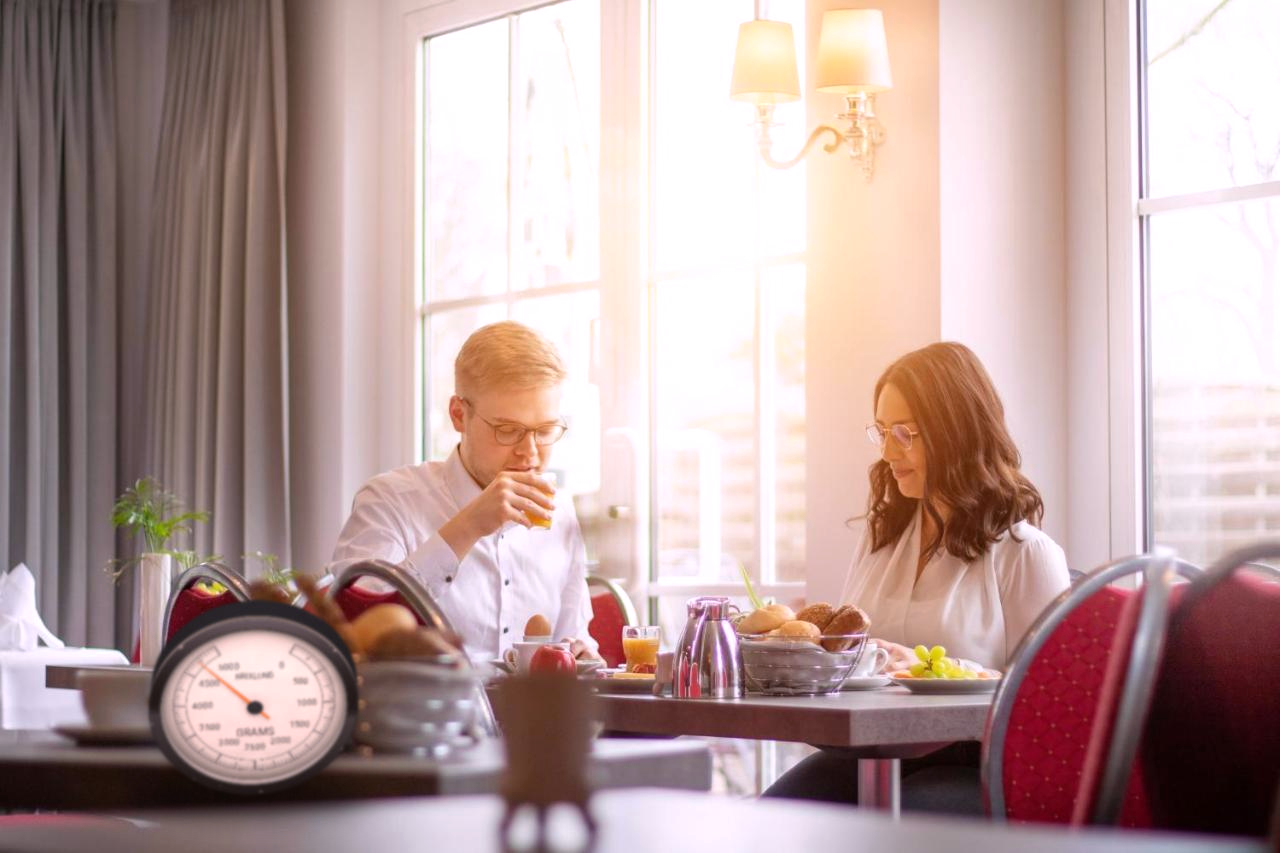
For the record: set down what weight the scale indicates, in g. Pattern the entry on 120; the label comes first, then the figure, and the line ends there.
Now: 4750
